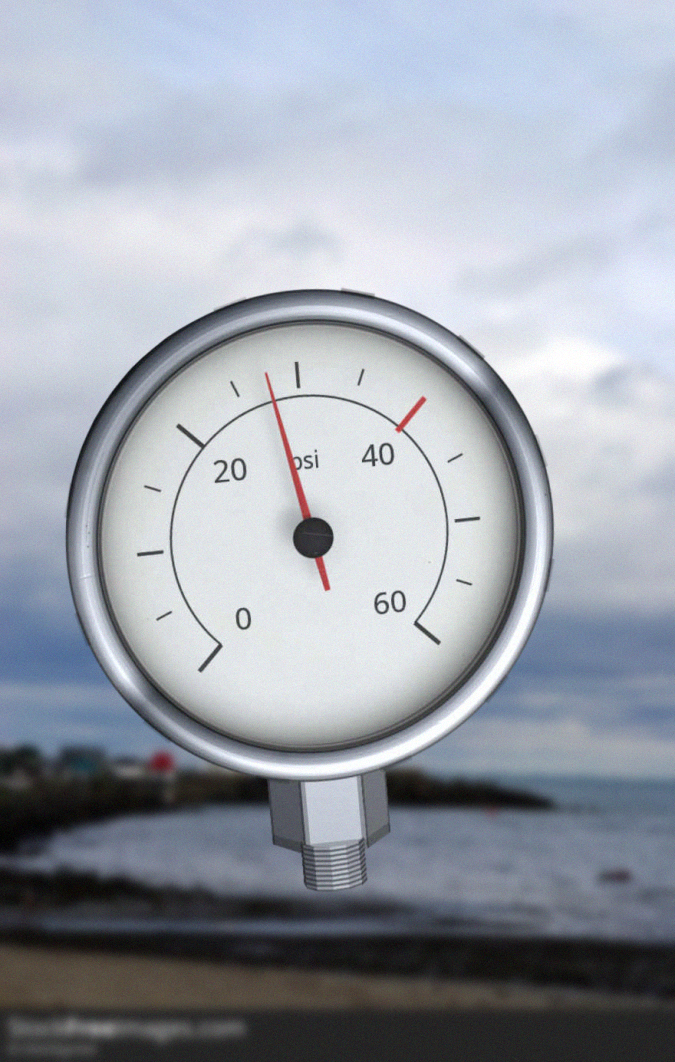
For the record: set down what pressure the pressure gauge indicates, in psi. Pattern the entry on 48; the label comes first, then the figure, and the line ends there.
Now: 27.5
